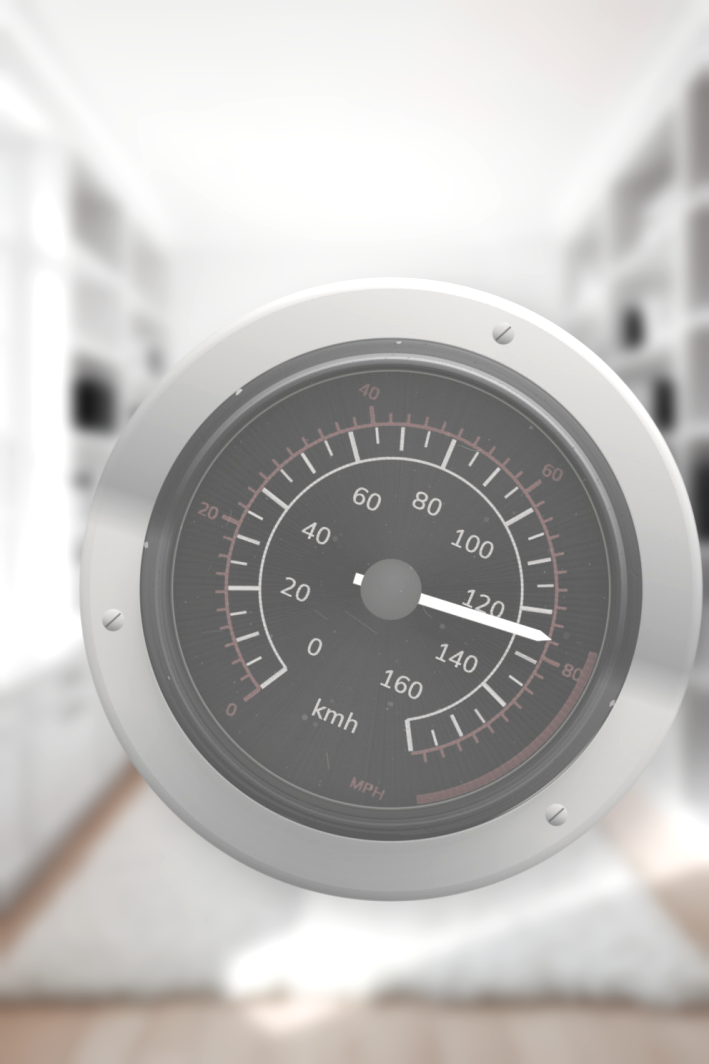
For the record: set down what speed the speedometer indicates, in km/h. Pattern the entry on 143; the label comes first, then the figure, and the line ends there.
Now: 125
